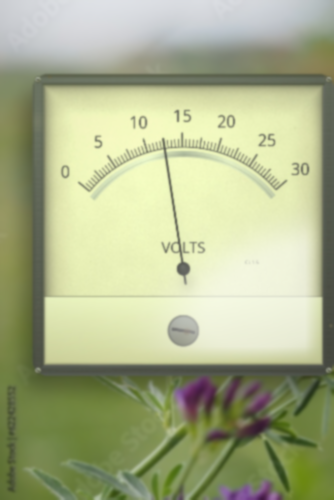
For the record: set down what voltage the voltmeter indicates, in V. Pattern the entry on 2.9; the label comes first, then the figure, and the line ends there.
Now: 12.5
